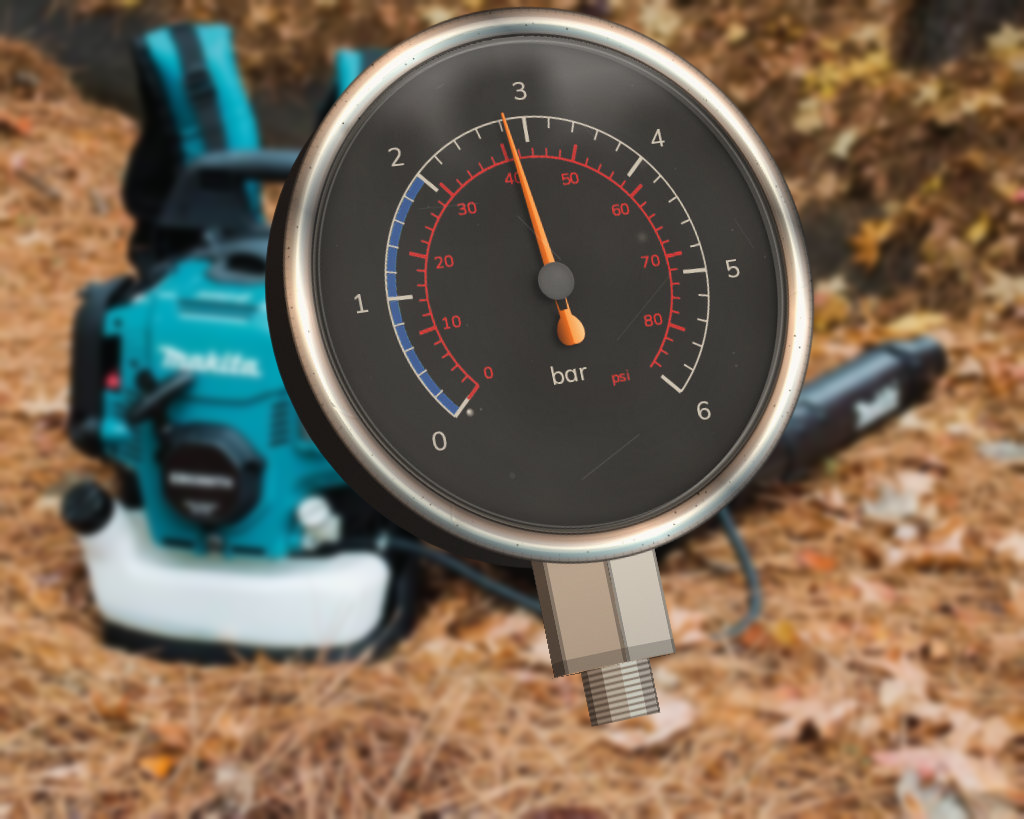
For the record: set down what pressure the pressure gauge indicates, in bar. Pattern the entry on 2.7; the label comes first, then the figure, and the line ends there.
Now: 2.8
